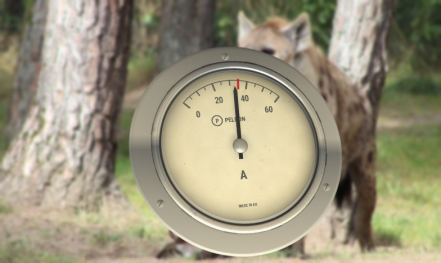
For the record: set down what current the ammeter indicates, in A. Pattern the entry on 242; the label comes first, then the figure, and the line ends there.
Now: 32.5
